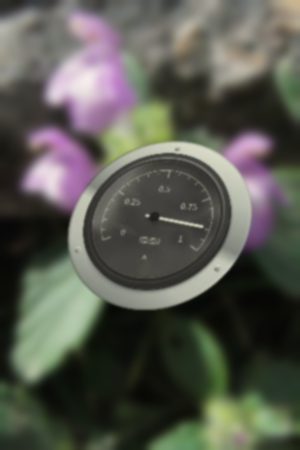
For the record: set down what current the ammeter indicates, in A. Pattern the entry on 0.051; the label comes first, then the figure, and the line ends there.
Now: 0.9
